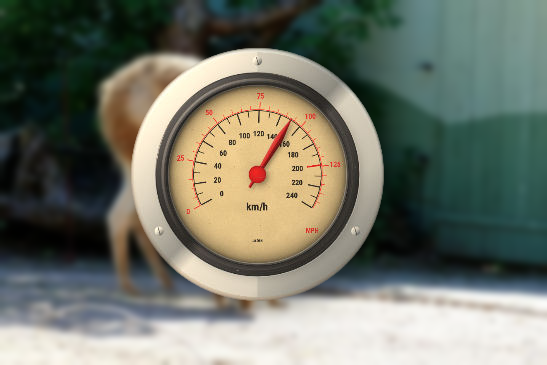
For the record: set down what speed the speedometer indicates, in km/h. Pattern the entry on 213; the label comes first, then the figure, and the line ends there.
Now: 150
